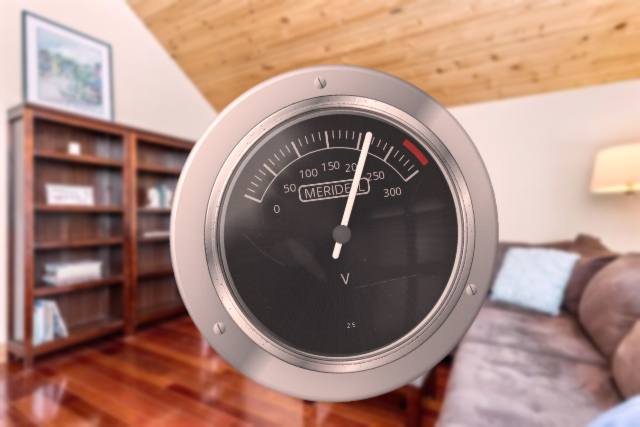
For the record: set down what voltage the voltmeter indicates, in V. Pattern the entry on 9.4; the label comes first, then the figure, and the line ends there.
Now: 210
